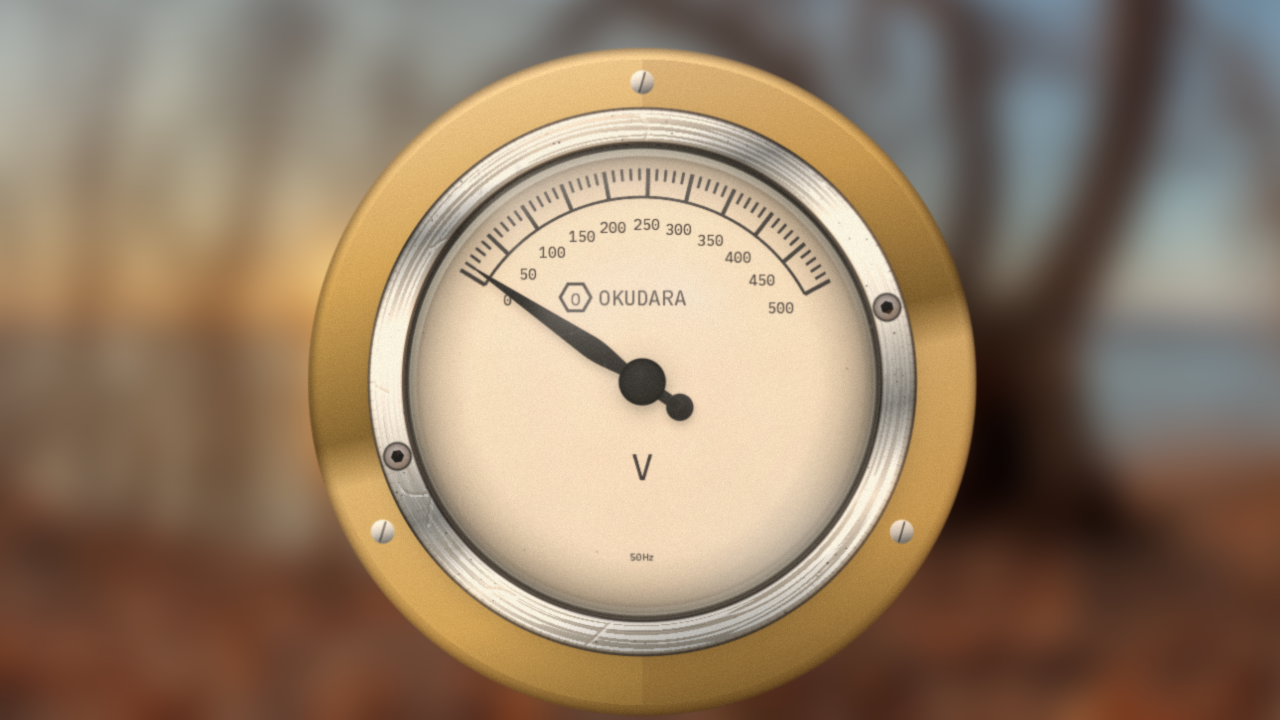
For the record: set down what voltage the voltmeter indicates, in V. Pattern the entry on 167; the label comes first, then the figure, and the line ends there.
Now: 10
